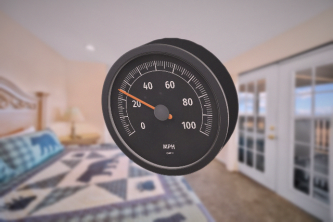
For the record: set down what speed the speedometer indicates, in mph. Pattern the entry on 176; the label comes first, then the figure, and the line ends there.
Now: 25
